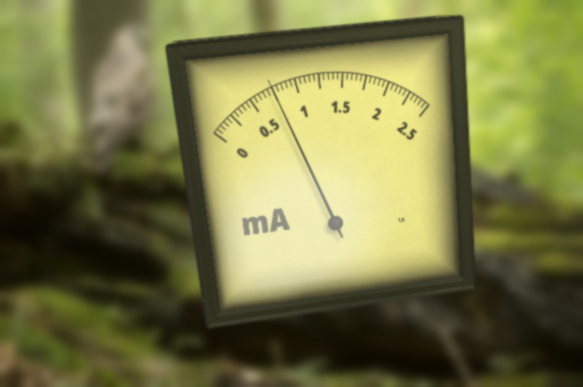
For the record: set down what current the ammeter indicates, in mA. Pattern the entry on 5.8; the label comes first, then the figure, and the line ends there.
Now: 0.75
